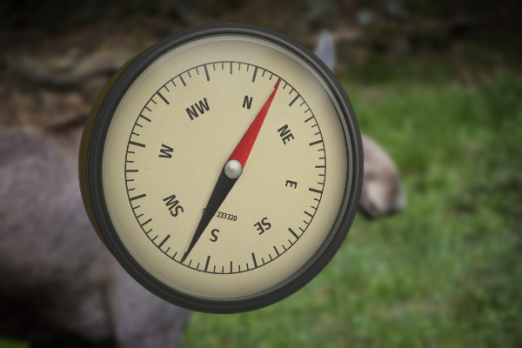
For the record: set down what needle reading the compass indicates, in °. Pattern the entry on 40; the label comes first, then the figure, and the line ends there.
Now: 15
